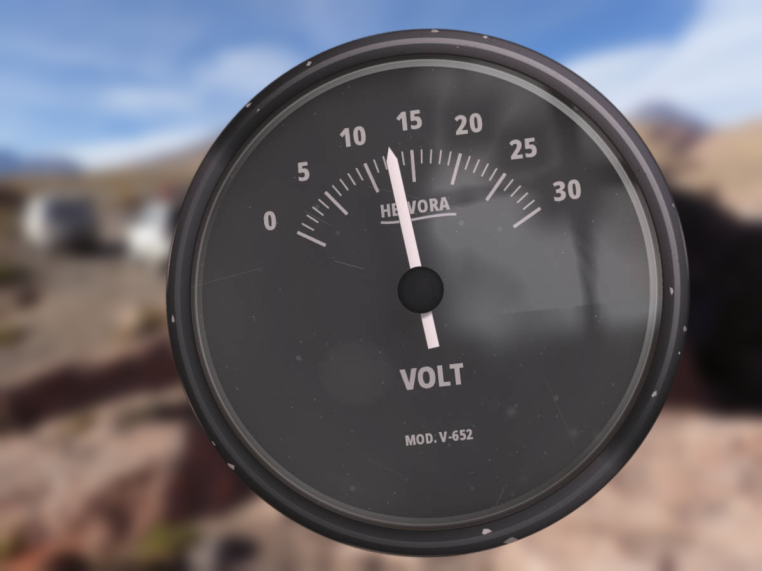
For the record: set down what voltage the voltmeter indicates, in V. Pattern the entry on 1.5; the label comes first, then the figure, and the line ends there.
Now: 13
